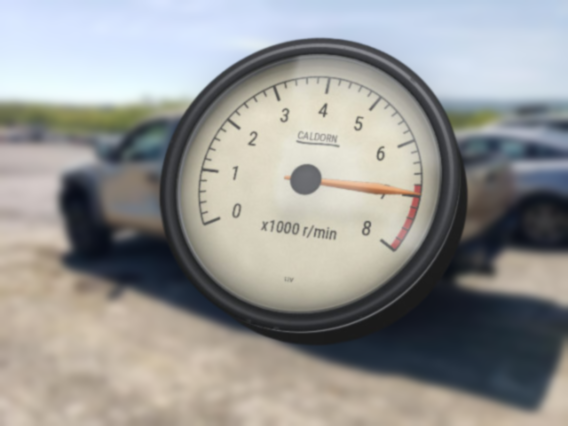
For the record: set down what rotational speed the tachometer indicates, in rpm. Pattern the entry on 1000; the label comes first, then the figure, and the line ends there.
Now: 7000
